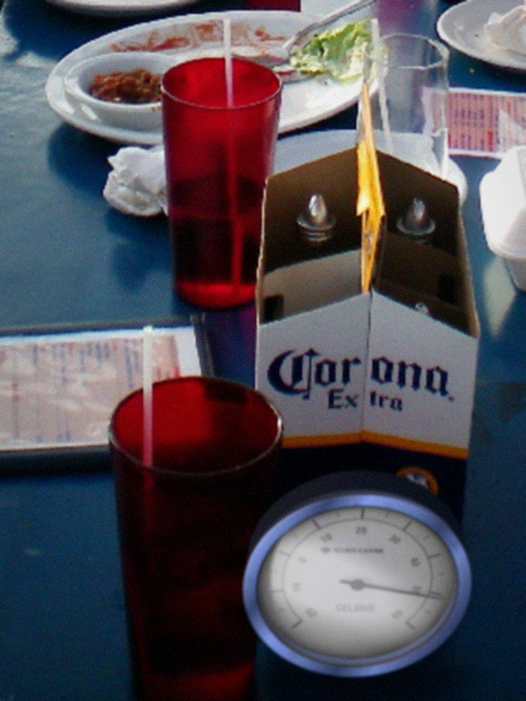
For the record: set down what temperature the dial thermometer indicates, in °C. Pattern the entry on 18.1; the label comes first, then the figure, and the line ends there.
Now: 50
